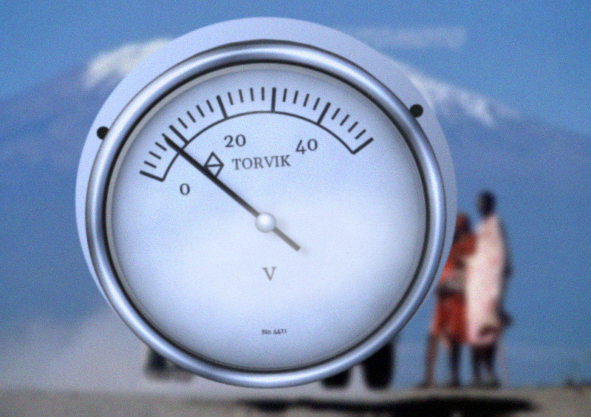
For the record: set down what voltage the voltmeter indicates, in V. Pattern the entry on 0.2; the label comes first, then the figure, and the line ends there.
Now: 8
